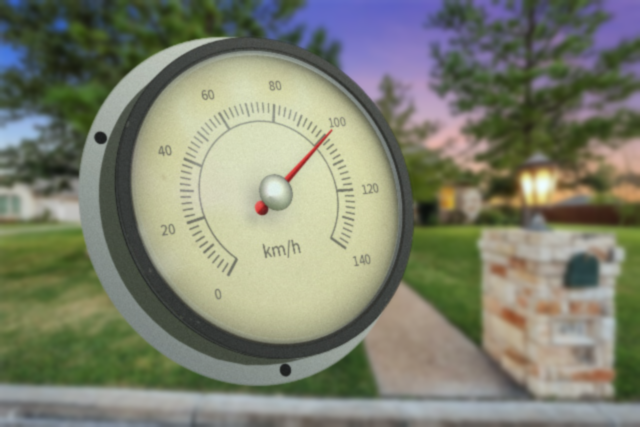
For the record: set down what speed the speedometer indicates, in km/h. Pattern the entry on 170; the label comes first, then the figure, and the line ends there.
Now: 100
